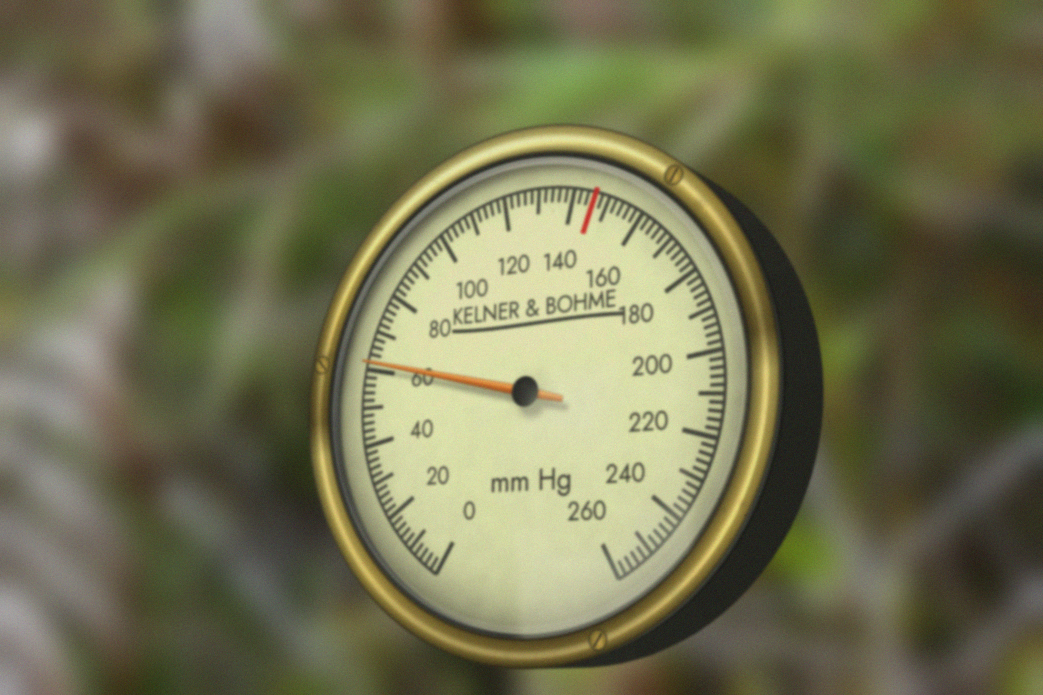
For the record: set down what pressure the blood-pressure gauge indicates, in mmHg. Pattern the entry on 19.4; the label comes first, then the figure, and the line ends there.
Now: 62
